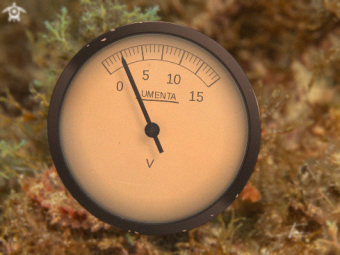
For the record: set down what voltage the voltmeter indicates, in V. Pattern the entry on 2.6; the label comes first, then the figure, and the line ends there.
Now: 2.5
